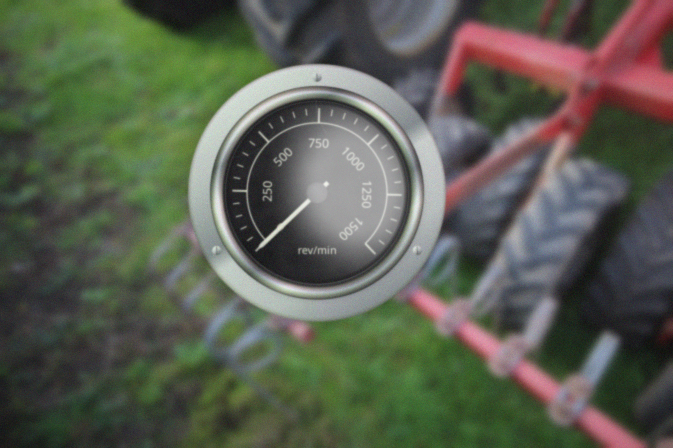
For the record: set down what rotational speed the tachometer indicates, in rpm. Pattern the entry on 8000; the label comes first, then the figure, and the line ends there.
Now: 0
